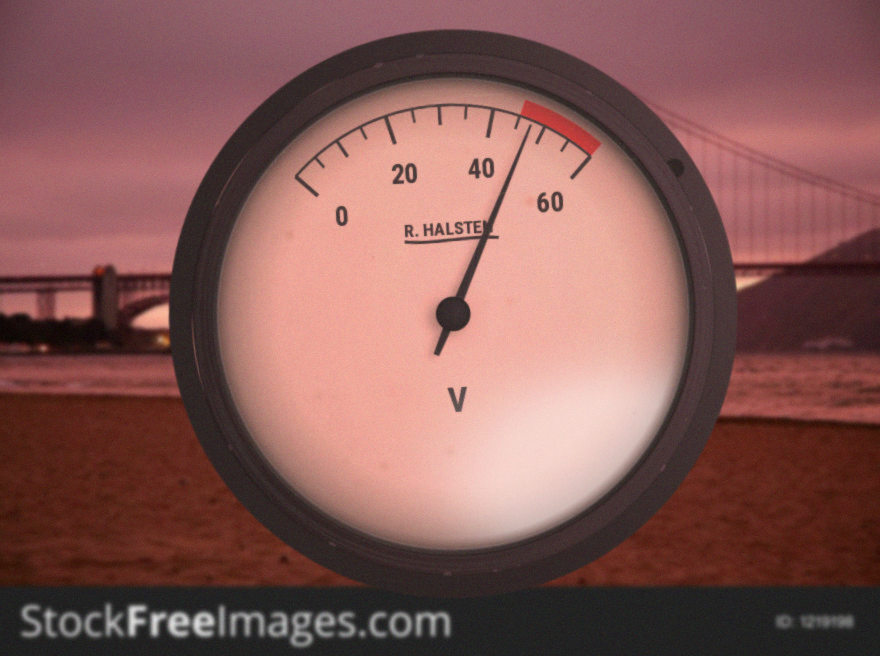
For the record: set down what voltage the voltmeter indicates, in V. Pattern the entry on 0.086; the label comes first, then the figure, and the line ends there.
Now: 47.5
